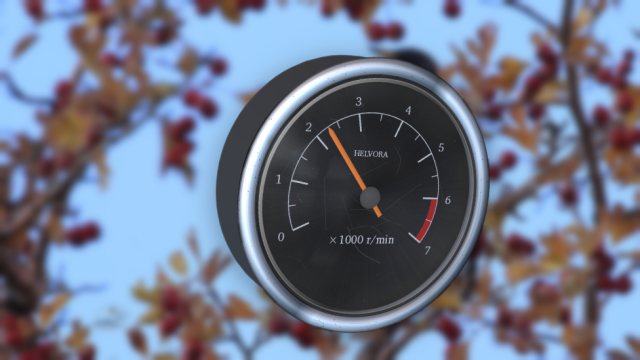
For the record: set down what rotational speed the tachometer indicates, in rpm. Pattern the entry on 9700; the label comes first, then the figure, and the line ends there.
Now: 2250
